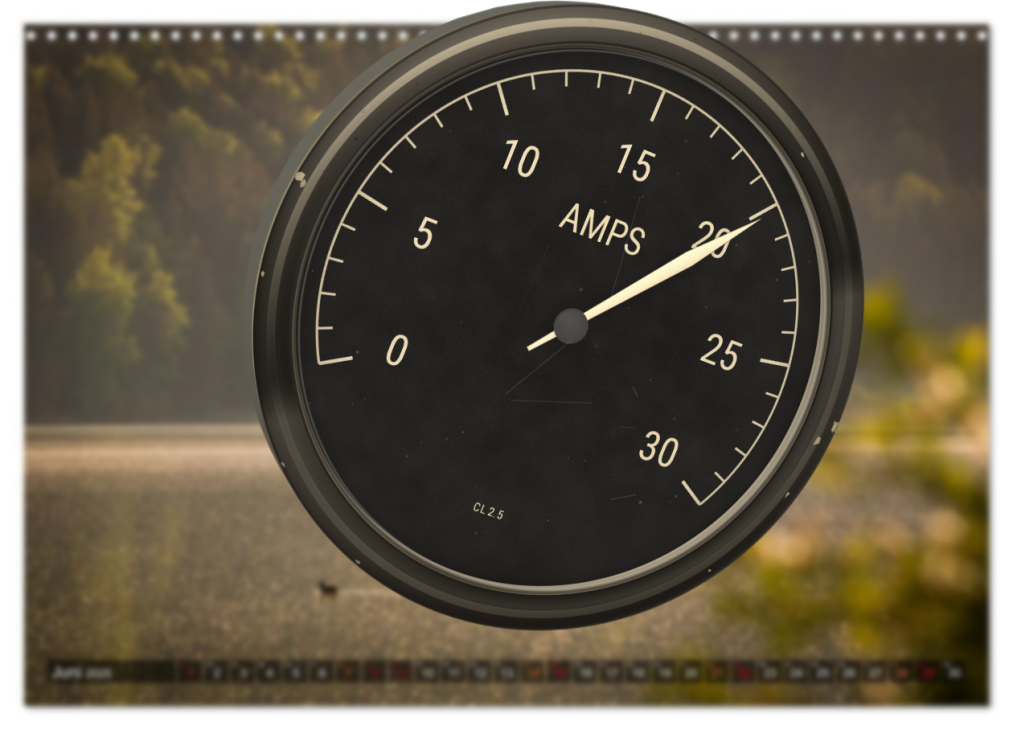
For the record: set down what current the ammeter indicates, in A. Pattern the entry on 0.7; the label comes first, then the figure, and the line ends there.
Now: 20
